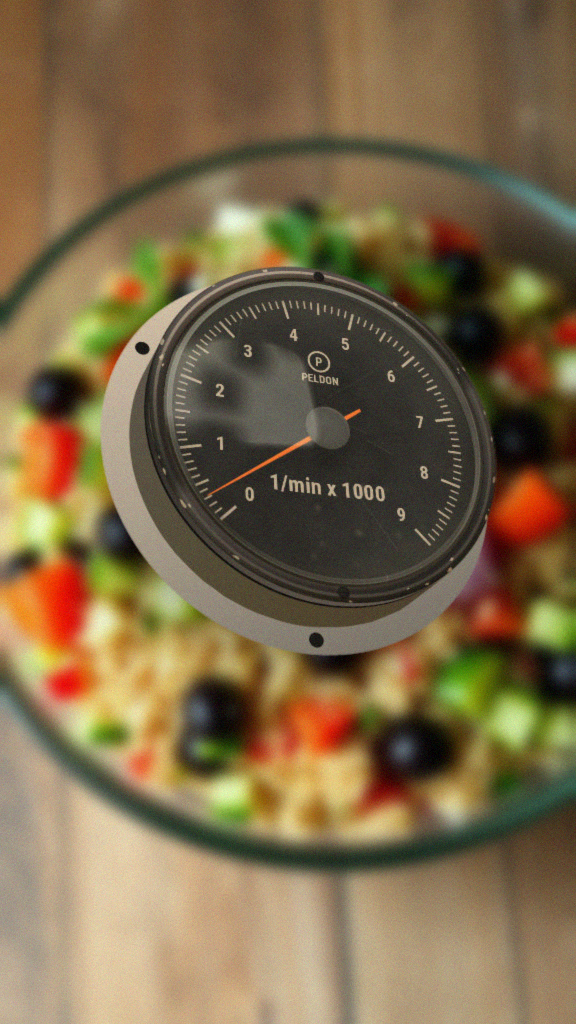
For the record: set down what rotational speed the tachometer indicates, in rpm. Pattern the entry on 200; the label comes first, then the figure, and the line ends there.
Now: 300
